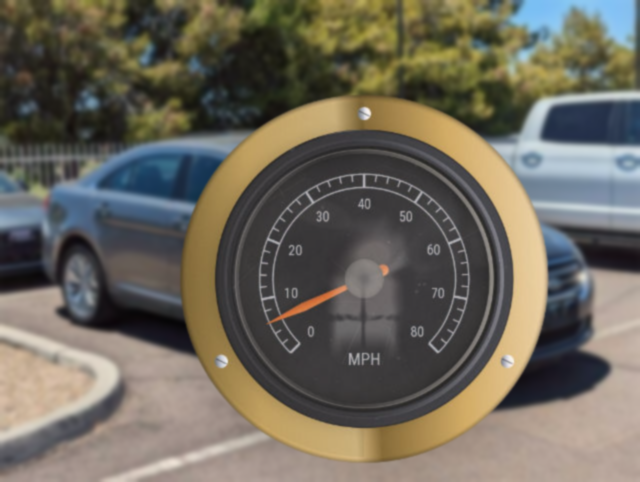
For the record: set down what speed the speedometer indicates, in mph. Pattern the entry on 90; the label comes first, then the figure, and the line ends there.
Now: 6
